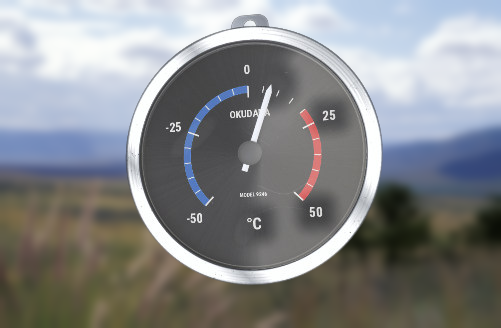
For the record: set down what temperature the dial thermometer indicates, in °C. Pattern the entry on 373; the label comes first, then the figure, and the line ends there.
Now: 7.5
